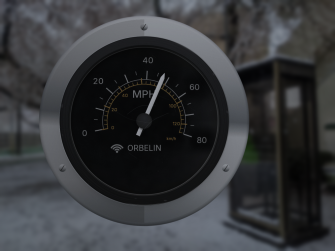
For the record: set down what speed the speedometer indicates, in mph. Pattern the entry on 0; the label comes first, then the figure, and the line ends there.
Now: 47.5
